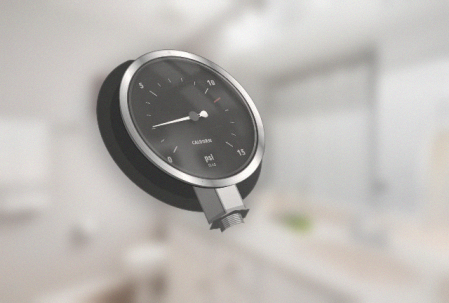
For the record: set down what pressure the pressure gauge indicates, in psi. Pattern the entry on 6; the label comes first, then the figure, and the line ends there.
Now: 2
